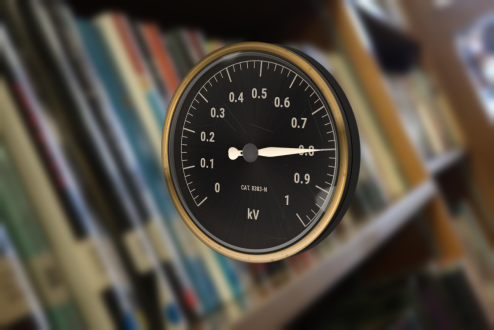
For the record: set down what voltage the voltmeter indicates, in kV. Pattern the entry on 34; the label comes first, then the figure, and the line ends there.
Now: 0.8
